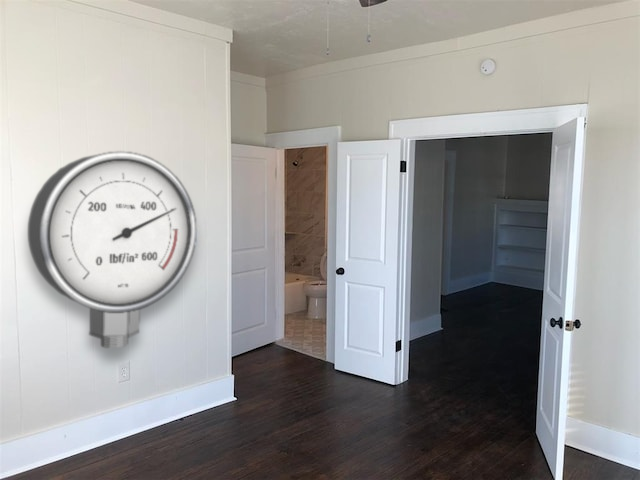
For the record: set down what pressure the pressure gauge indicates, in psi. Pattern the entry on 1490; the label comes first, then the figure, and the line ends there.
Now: 450
